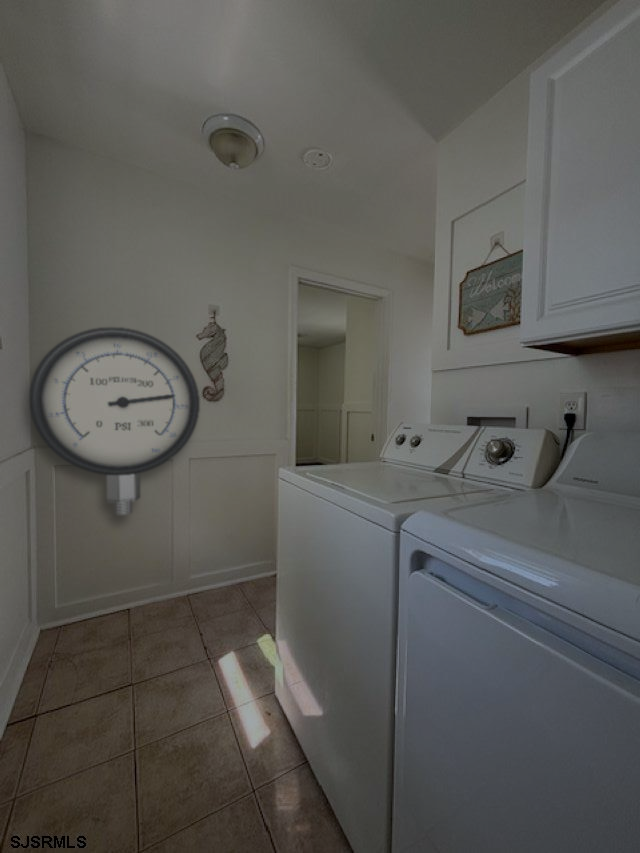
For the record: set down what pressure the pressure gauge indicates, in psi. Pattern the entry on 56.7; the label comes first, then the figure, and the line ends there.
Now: 240
